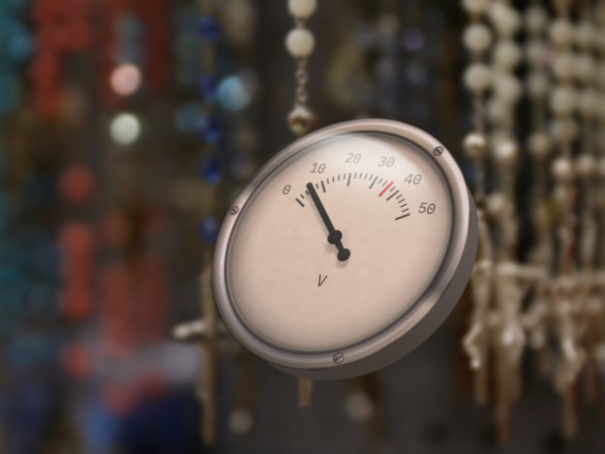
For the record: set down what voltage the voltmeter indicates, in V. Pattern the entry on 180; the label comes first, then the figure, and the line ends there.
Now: 6
